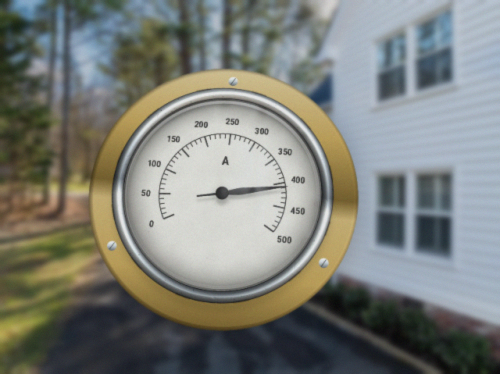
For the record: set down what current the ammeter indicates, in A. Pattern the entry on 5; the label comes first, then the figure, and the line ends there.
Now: 410
